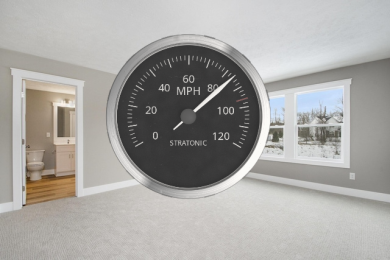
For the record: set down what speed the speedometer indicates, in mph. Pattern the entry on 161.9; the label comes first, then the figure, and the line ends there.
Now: 84
